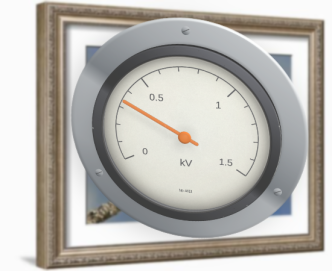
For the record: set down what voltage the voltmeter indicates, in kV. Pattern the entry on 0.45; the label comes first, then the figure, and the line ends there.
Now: 0.35
